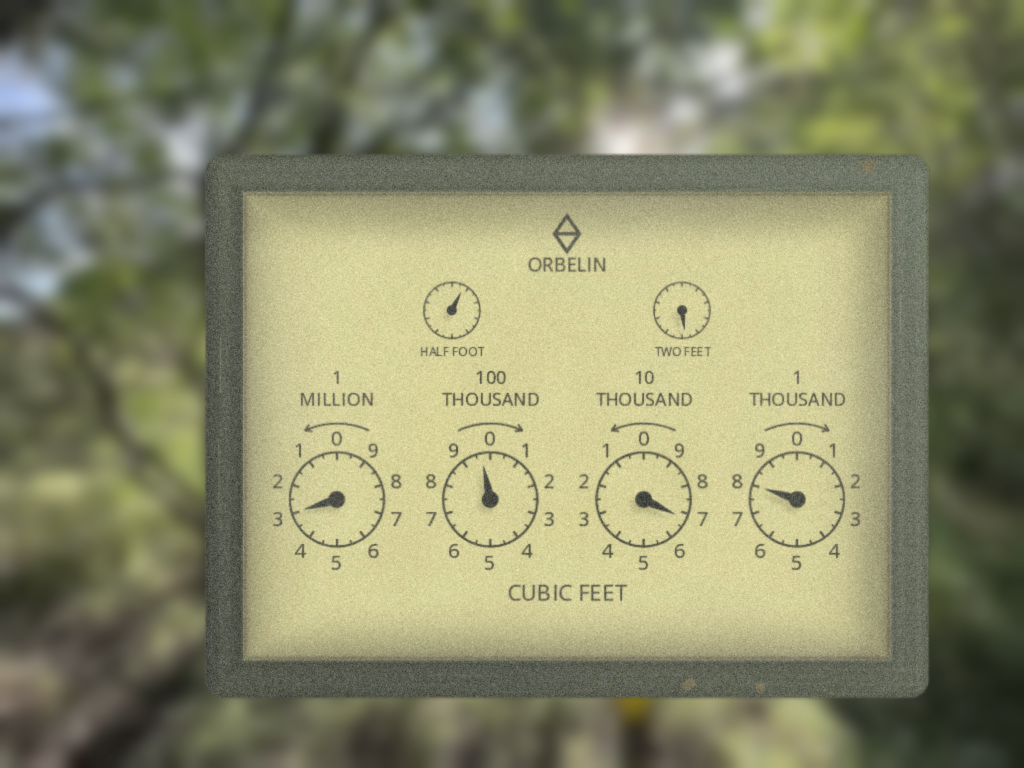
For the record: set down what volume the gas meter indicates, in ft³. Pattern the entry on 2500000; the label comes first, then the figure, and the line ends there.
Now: 296800
